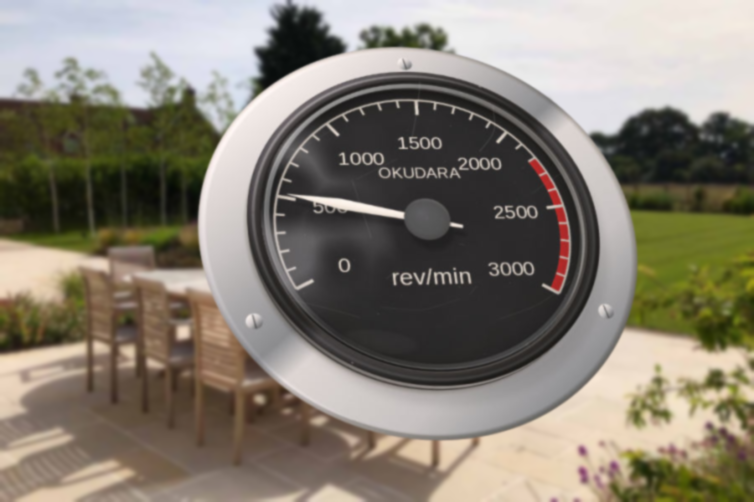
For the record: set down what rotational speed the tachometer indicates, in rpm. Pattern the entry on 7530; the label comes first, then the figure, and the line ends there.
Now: 500
